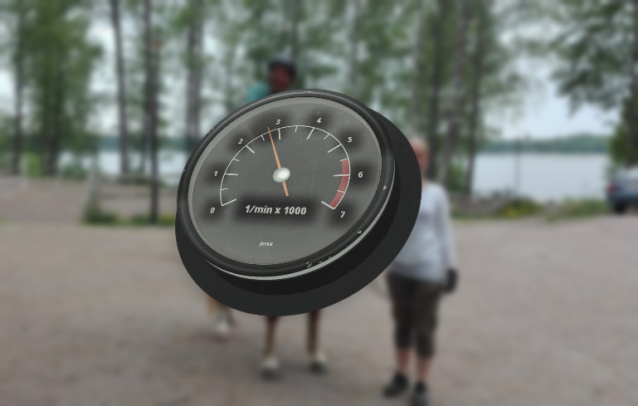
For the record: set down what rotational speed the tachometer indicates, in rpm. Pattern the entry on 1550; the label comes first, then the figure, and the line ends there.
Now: 2750
